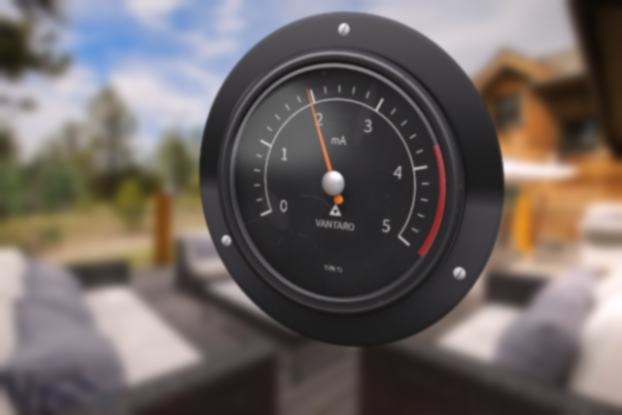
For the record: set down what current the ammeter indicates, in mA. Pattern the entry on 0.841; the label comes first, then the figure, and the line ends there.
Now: 2
